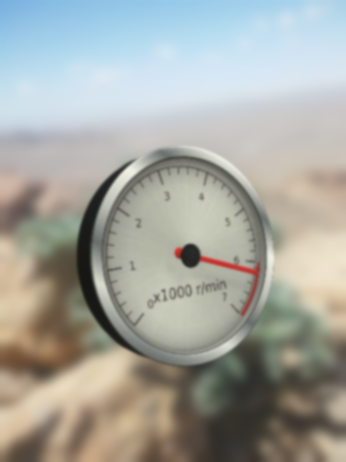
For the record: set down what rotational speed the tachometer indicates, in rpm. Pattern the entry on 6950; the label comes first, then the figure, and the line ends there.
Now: 6200
